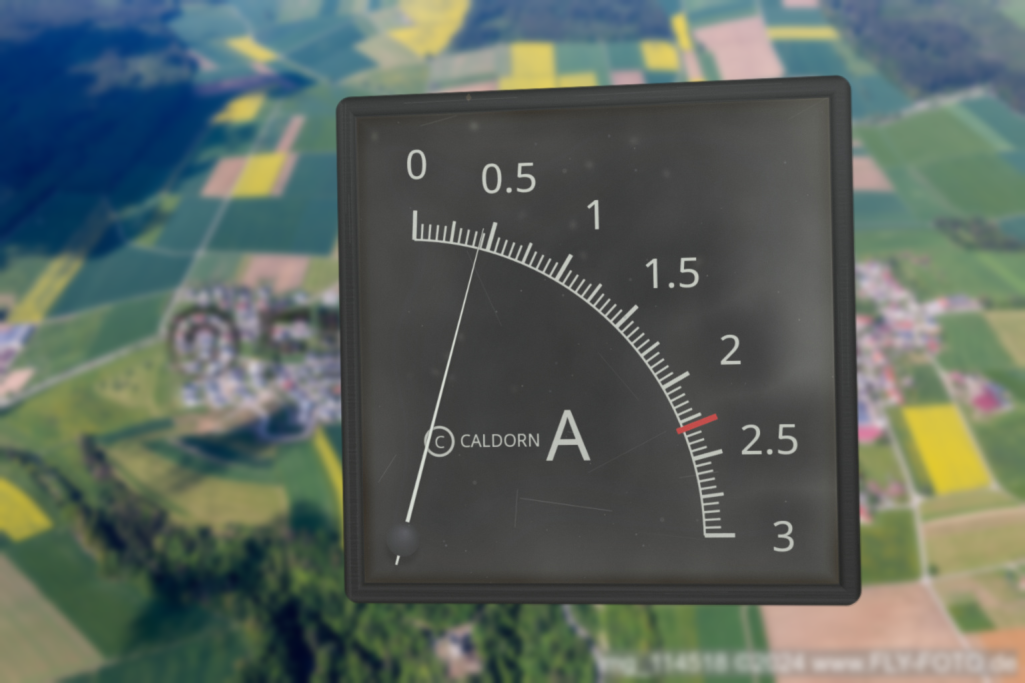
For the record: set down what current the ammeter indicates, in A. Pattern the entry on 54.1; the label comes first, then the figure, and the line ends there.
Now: 0.45
